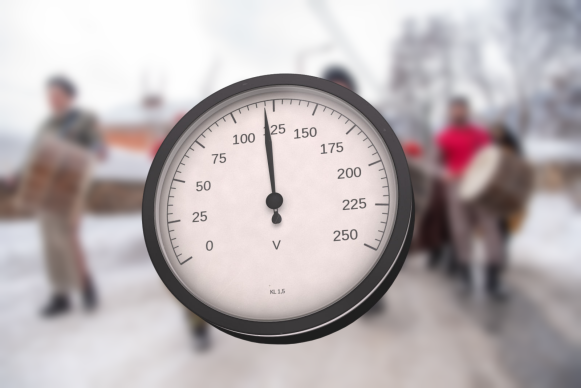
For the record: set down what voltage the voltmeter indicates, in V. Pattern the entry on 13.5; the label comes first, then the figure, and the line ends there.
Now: 120
